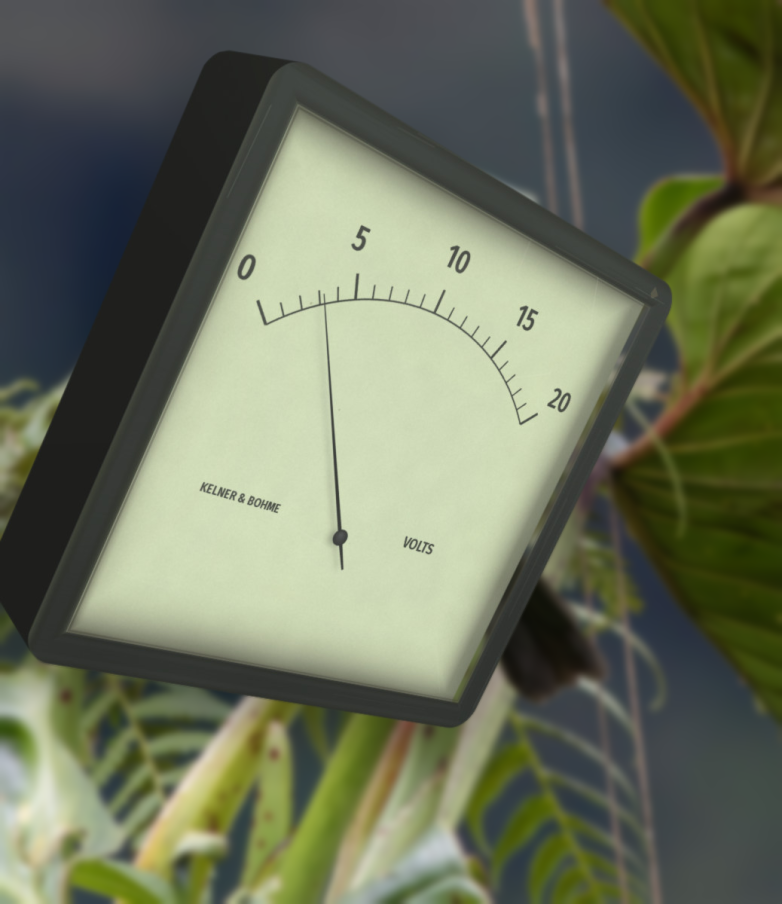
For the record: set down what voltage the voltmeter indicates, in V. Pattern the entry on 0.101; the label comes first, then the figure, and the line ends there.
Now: 3
